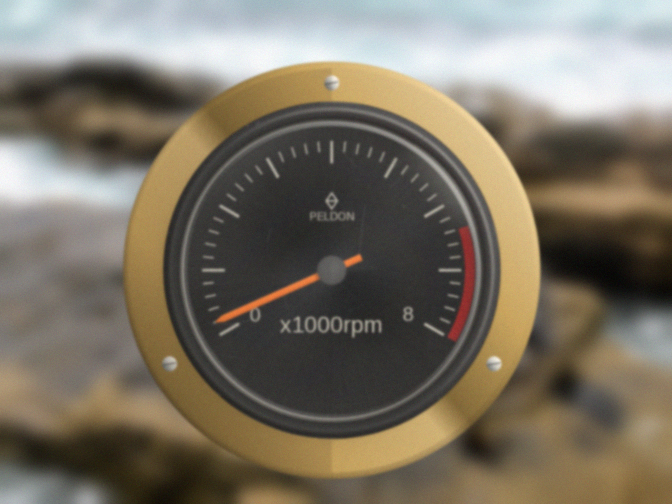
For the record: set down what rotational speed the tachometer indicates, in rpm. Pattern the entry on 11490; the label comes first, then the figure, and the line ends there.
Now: 200
